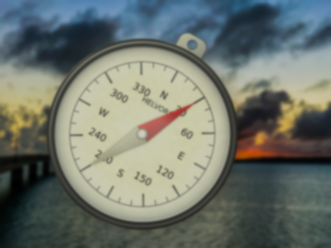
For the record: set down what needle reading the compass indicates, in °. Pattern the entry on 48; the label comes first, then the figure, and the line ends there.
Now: 30
